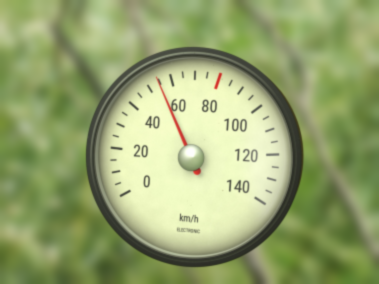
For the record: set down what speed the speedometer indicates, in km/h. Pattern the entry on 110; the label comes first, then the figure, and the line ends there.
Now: 55
